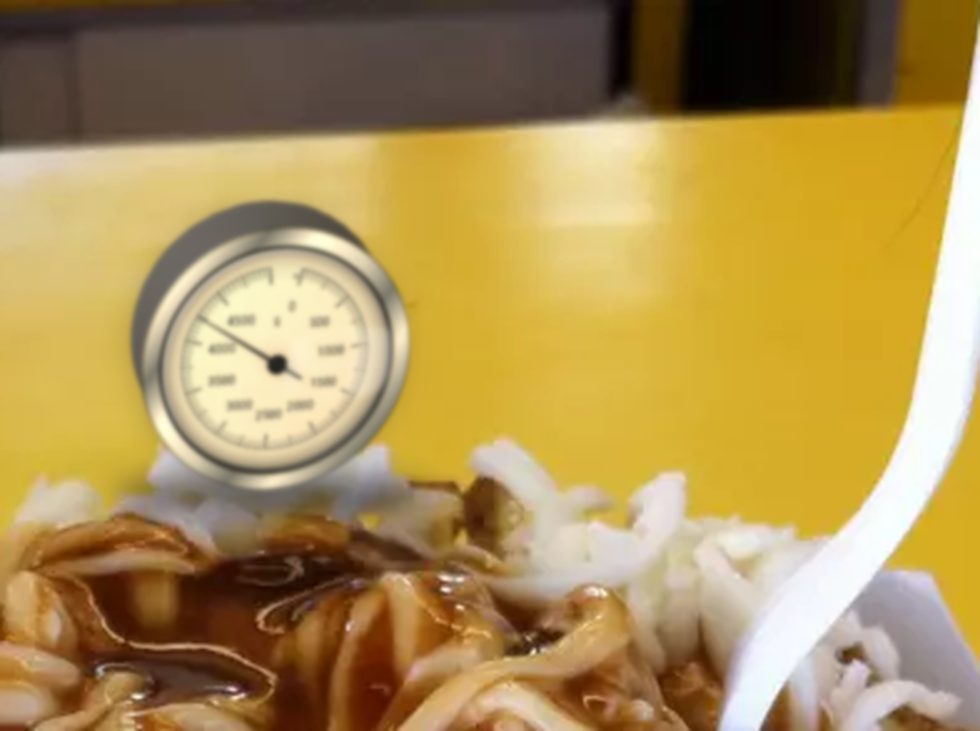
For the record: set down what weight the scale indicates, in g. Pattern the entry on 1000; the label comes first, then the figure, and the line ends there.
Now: 4250
